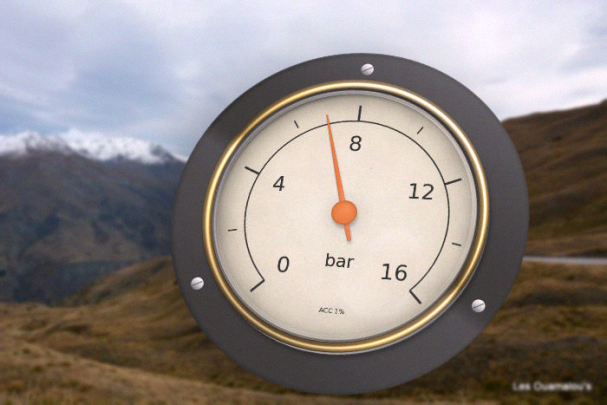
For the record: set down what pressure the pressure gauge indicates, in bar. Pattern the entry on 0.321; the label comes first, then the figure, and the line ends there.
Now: 7
